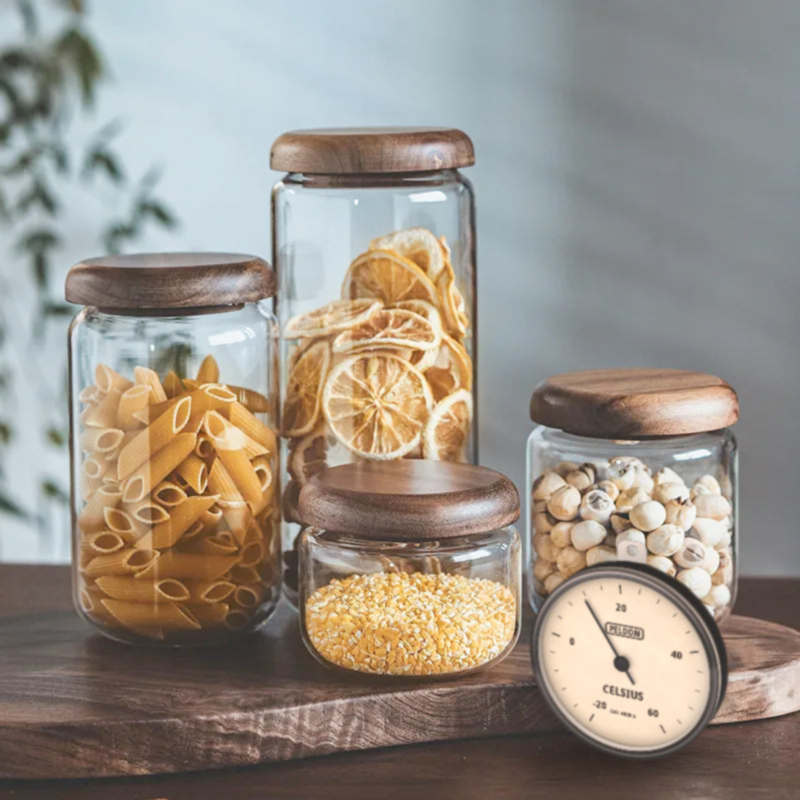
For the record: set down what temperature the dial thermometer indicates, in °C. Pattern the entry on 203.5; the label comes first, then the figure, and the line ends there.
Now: 12
